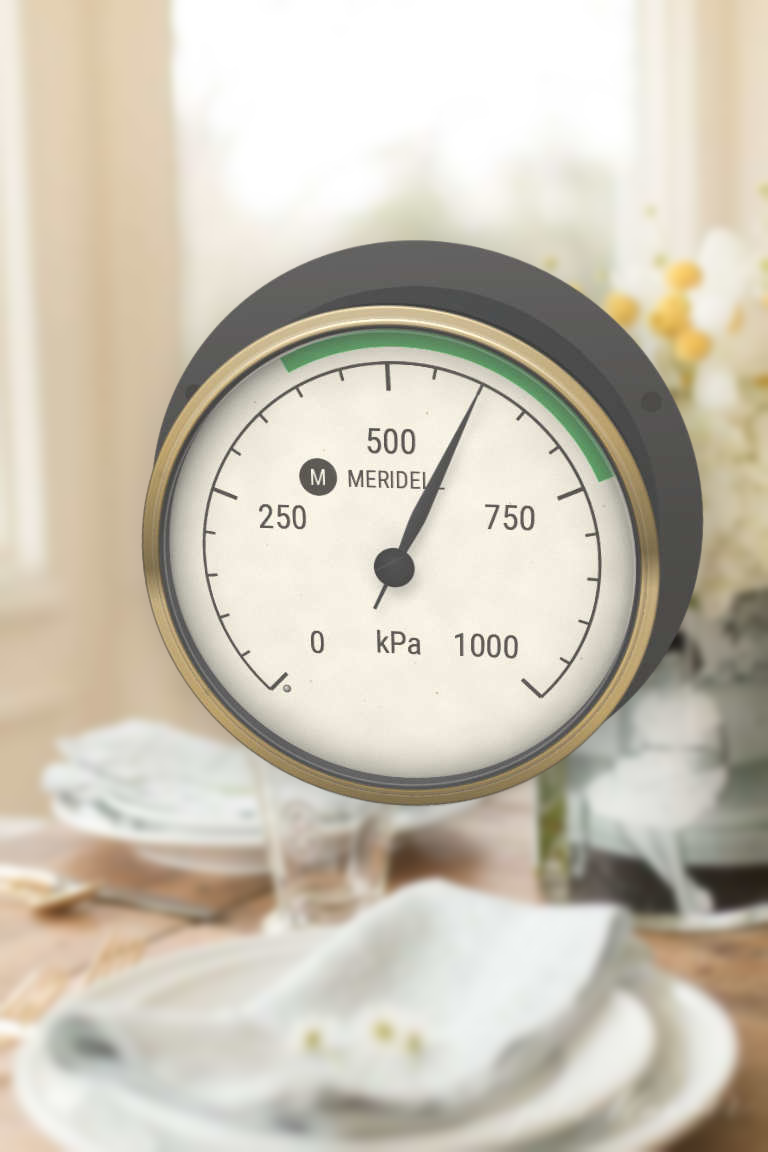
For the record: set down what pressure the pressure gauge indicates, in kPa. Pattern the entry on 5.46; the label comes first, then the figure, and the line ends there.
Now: 600
